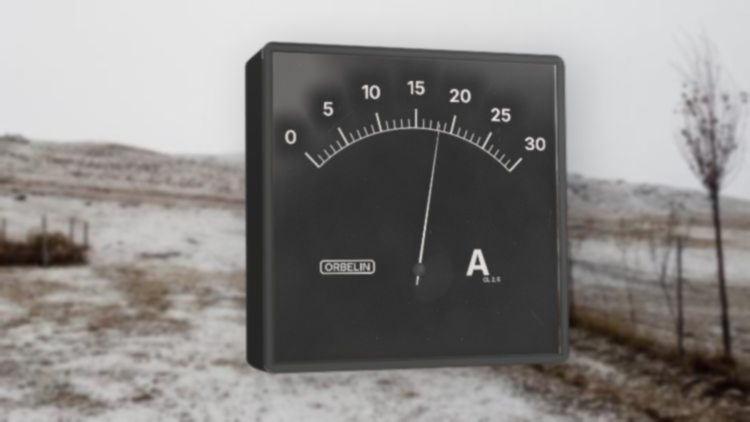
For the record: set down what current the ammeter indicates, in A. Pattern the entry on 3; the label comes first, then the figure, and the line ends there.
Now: 18
